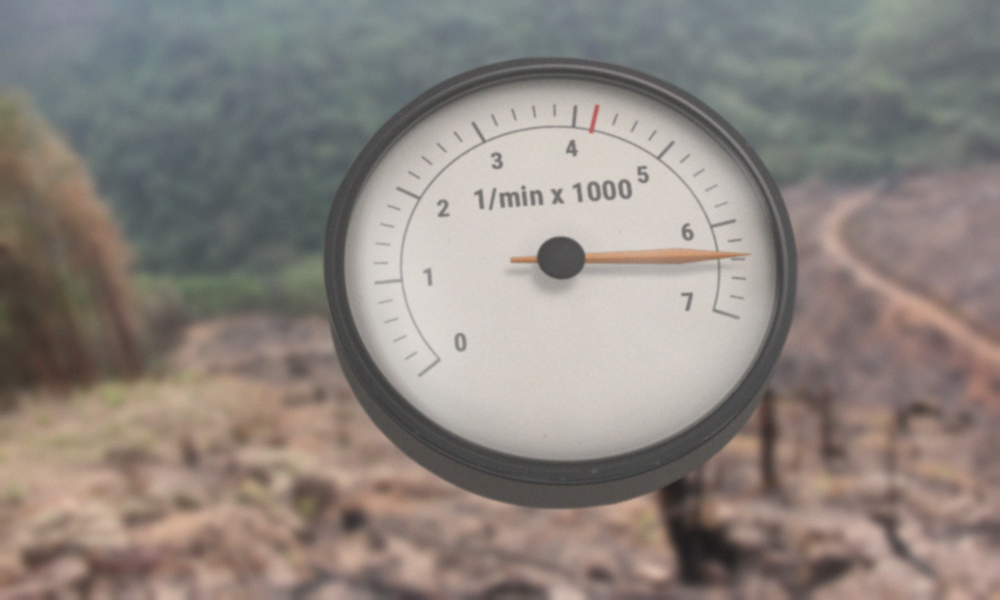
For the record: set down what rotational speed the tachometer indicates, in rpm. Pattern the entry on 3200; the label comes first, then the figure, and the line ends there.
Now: 6400
